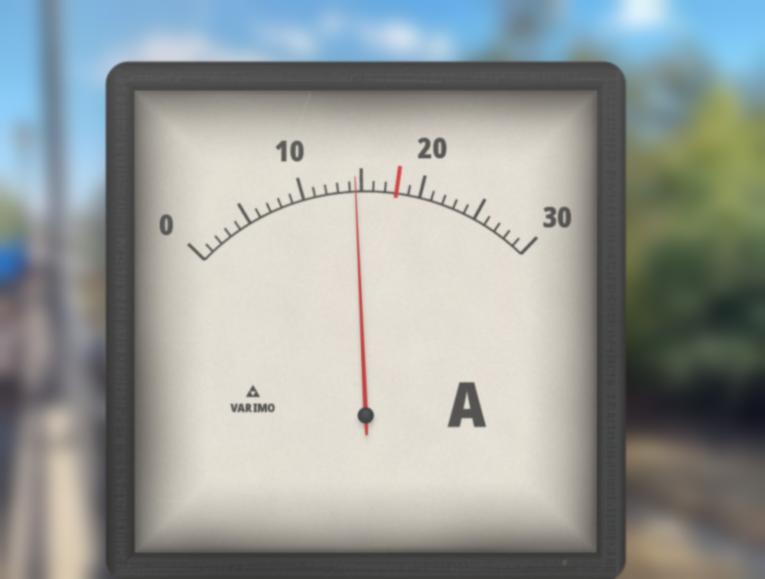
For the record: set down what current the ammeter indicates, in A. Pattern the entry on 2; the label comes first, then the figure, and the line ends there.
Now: 14.5
